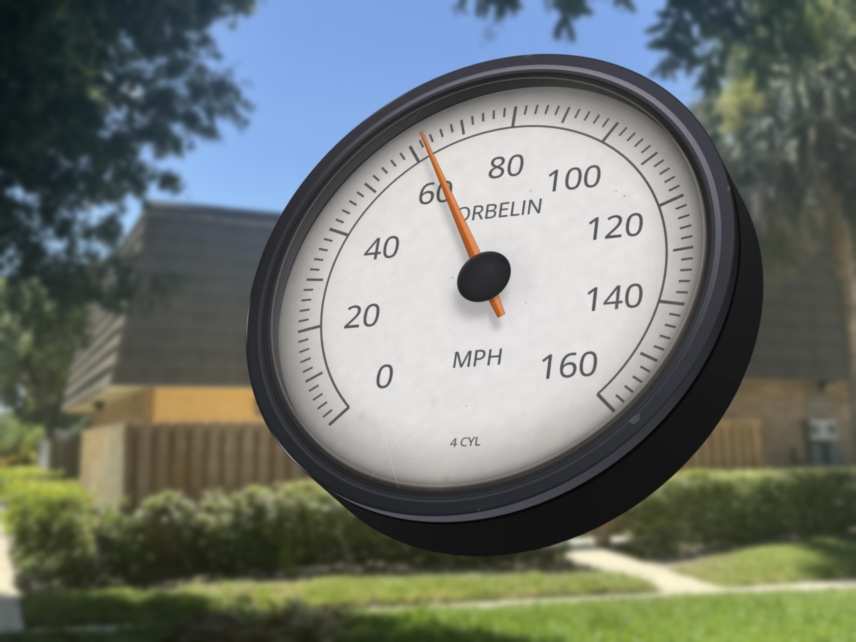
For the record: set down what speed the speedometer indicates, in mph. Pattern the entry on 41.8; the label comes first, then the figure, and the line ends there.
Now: 63
